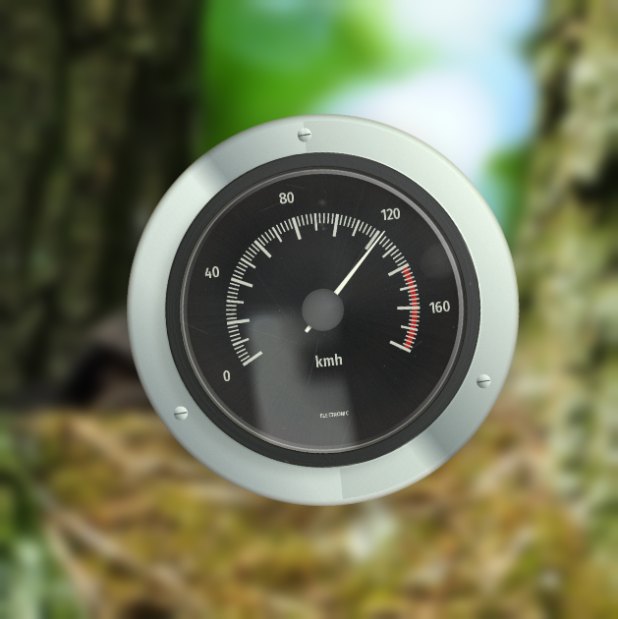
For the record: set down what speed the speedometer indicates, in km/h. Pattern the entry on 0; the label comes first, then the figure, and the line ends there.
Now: 122
